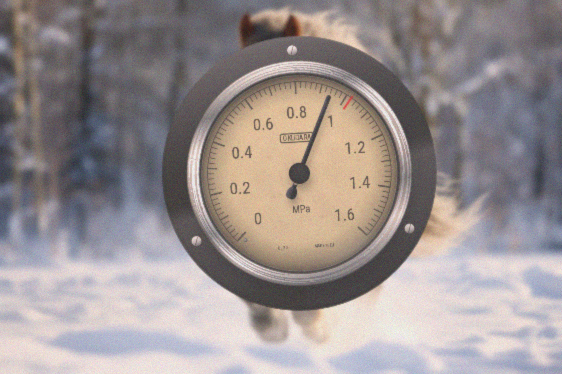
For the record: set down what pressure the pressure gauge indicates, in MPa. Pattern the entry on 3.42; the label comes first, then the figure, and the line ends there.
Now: 0.94
